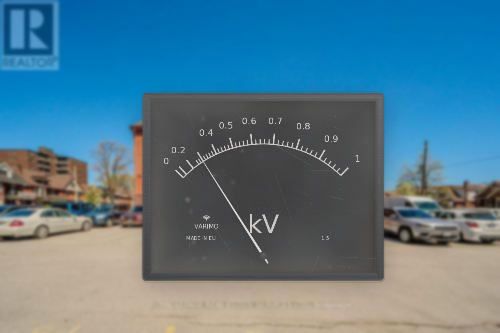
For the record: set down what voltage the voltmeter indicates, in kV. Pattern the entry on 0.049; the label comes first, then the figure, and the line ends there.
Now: 0.3
